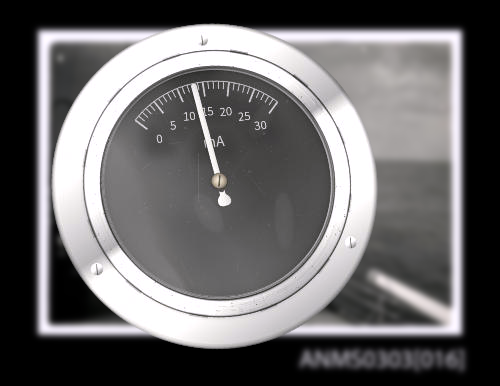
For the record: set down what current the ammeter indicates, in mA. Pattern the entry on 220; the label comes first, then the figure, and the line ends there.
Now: 13
